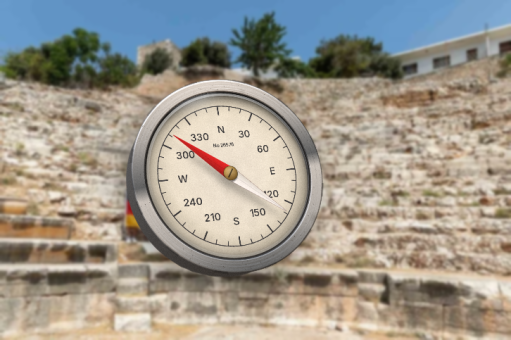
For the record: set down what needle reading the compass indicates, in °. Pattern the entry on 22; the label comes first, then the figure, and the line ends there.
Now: 310
